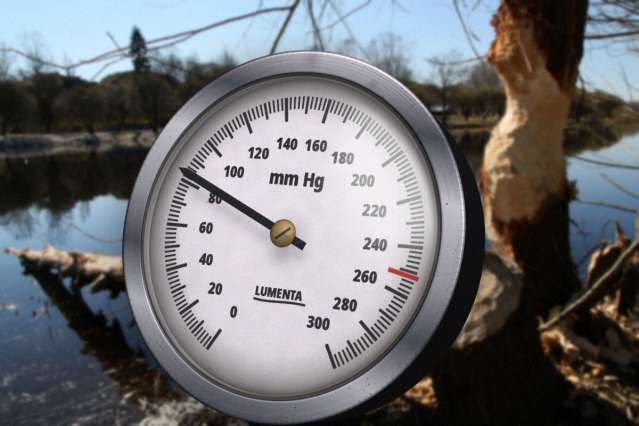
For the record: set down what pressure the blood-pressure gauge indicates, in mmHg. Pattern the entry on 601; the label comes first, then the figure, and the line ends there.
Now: 84
